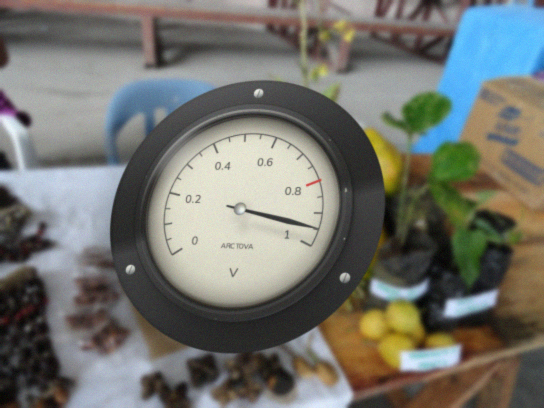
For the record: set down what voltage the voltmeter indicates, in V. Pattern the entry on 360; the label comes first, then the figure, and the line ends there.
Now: 0.95
